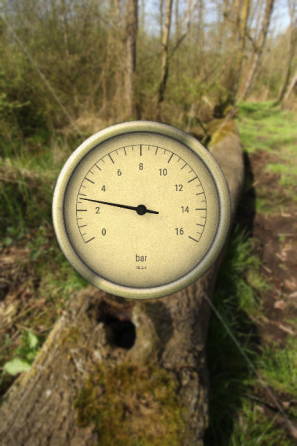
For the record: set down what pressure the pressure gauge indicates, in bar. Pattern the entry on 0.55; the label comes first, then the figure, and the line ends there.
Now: 2.75
